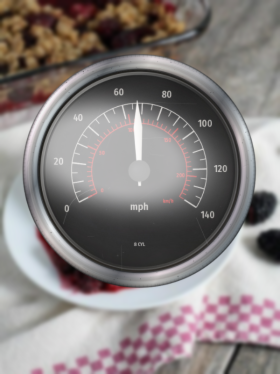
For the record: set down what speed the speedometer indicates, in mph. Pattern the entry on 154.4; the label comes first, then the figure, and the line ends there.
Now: 67.5
